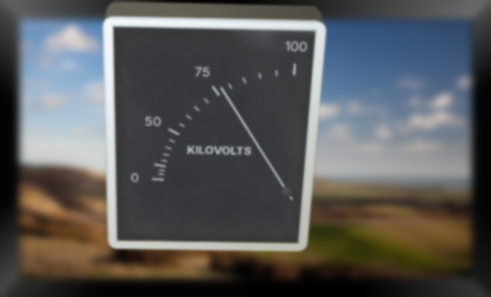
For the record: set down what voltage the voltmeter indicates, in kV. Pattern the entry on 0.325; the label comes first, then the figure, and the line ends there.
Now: 77.5
